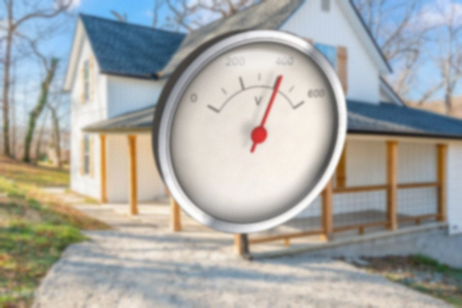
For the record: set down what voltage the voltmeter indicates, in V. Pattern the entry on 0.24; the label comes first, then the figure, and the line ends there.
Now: 400
